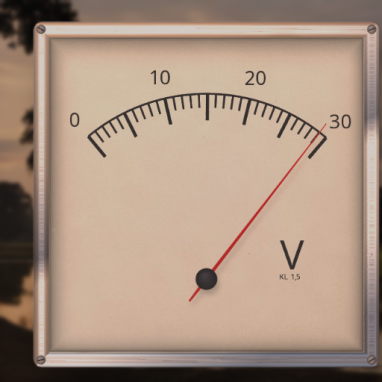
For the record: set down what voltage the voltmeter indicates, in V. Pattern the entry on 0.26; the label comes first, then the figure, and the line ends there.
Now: 29
